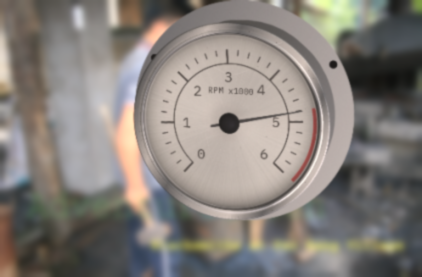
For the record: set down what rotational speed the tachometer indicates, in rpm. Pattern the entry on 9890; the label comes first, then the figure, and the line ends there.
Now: 4800
